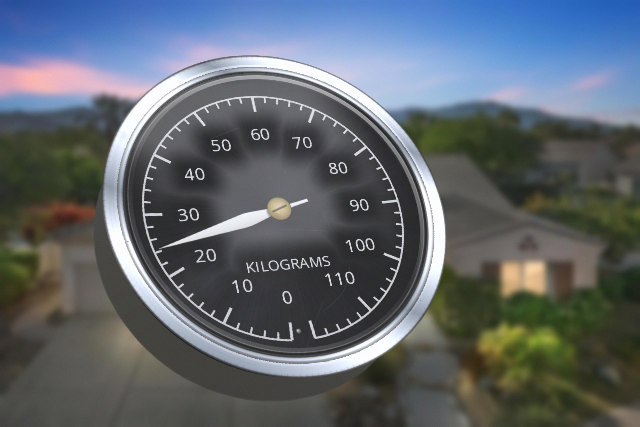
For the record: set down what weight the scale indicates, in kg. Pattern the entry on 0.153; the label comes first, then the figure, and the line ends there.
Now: 24
